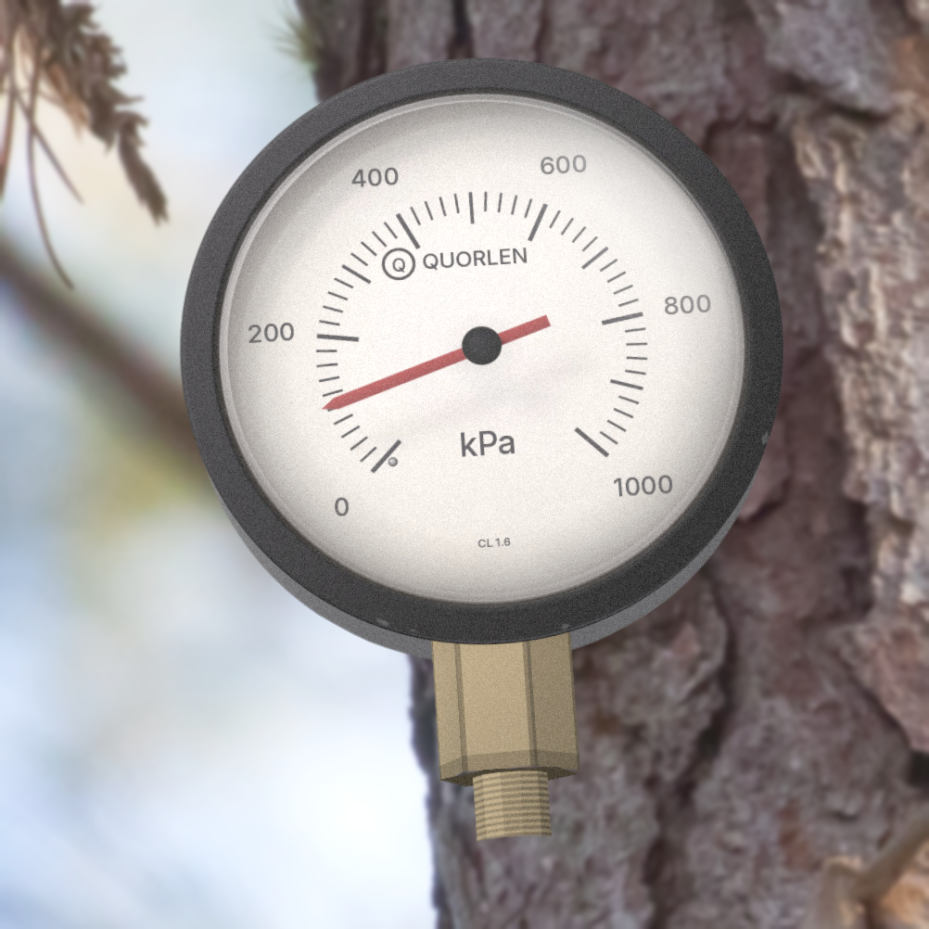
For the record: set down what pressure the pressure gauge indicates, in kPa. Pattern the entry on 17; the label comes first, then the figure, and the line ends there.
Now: 100
